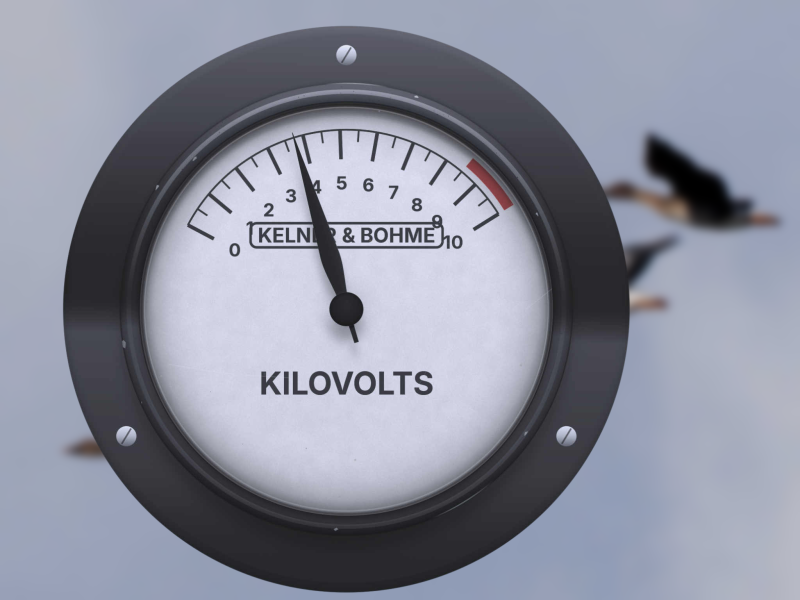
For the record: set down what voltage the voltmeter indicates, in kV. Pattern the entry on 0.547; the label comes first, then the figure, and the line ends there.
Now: 3.75
